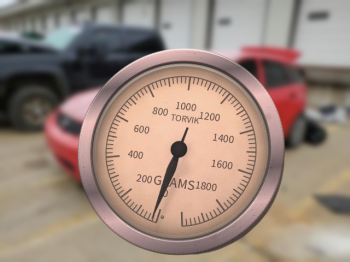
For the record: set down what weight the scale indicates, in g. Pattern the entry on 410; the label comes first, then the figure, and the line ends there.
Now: 20
